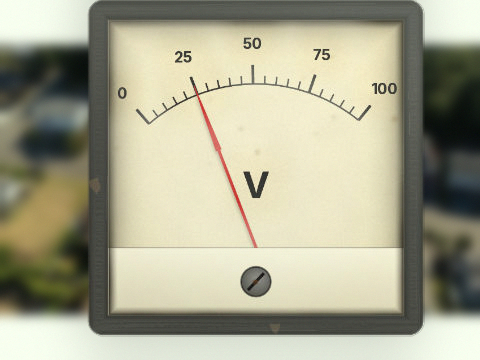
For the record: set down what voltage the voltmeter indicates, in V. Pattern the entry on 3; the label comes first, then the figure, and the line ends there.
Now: 25
